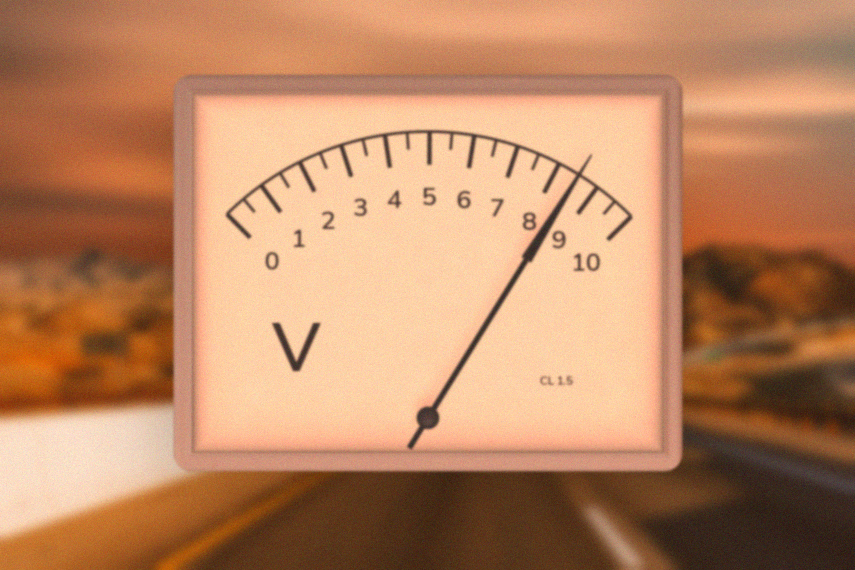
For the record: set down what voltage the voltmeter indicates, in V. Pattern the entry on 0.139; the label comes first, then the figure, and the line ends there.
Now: 8.5
